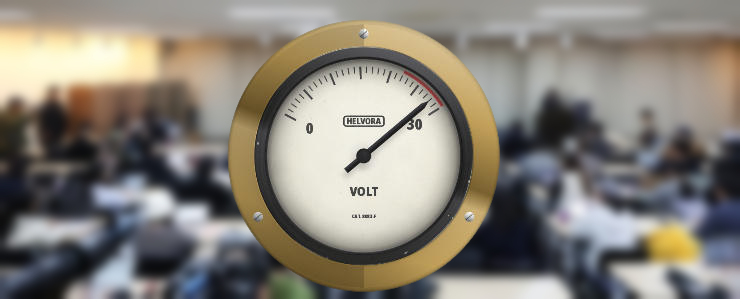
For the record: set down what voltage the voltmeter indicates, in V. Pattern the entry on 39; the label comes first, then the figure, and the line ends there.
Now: 28
